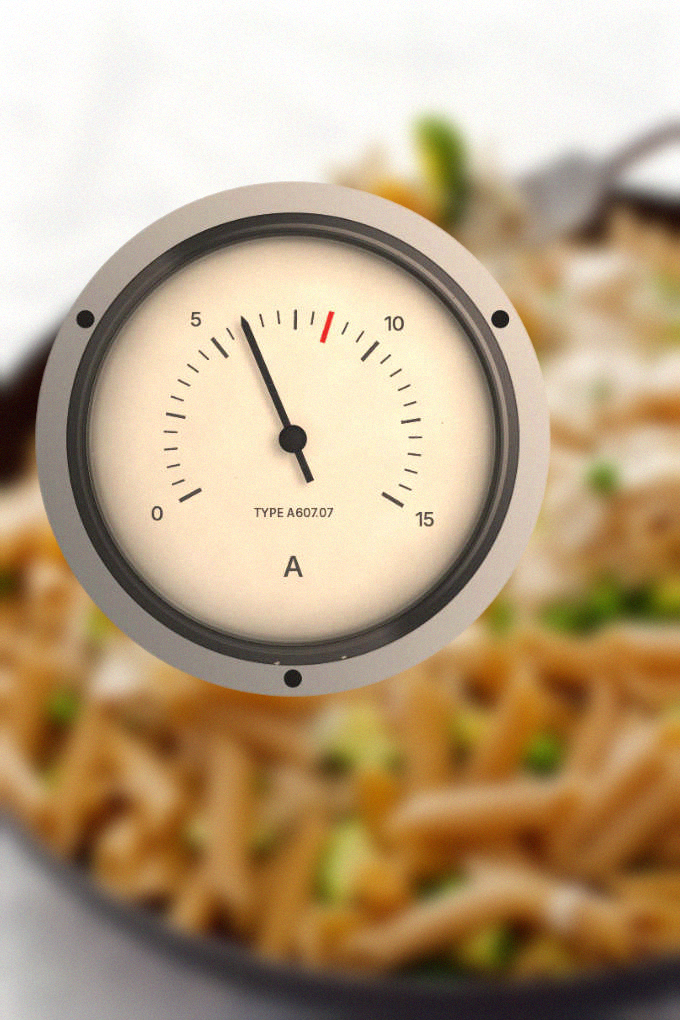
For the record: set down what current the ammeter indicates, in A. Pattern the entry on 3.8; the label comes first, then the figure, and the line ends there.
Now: 6
